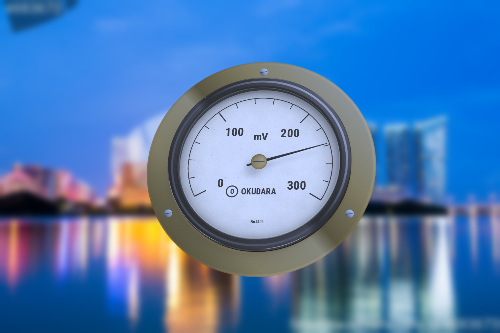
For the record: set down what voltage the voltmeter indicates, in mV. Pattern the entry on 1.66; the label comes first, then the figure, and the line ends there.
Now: 240
